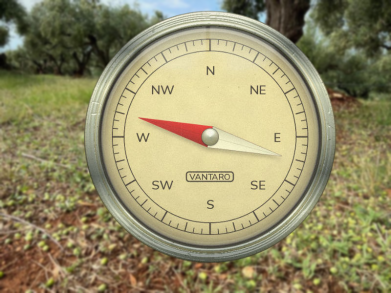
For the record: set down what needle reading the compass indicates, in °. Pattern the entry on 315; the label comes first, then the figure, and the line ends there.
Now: 285
